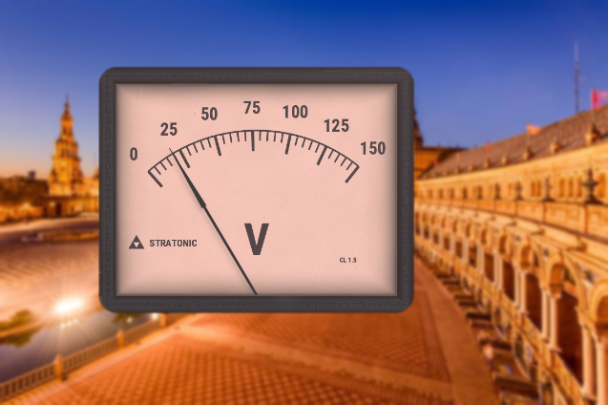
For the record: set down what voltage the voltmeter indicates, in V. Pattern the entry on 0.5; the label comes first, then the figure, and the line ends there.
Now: 20
